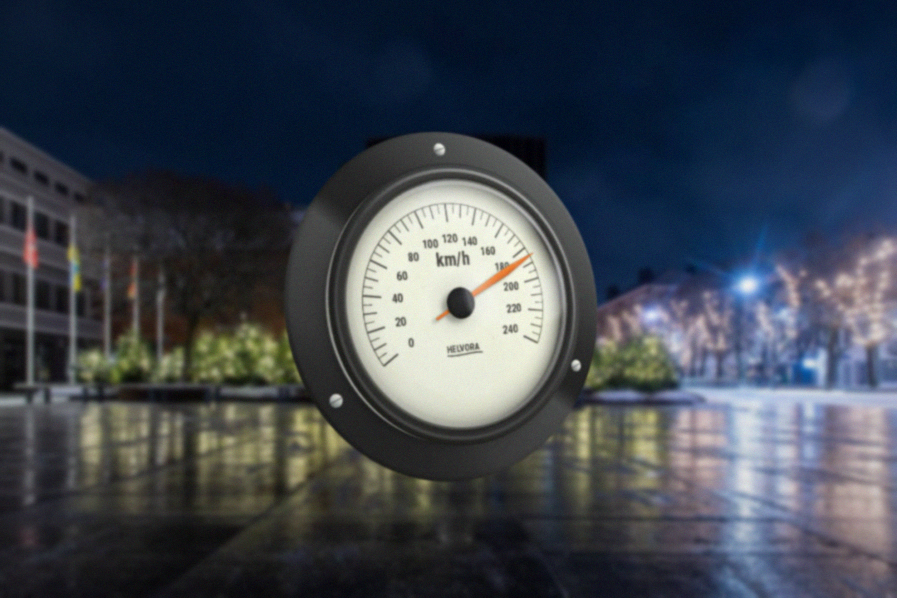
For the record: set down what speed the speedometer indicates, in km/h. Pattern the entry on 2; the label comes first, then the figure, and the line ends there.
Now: 185
